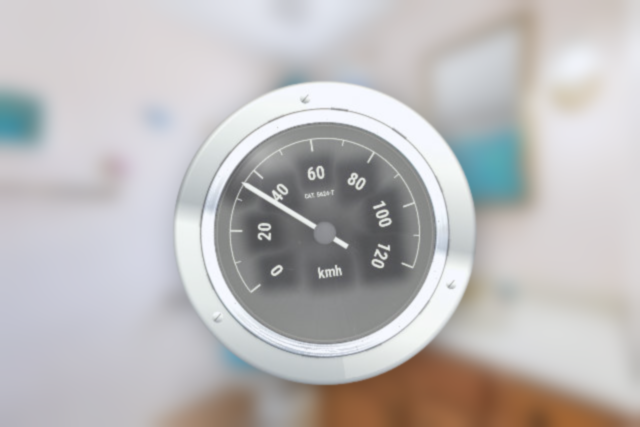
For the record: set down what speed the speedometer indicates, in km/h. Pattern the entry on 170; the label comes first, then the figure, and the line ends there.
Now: 35
